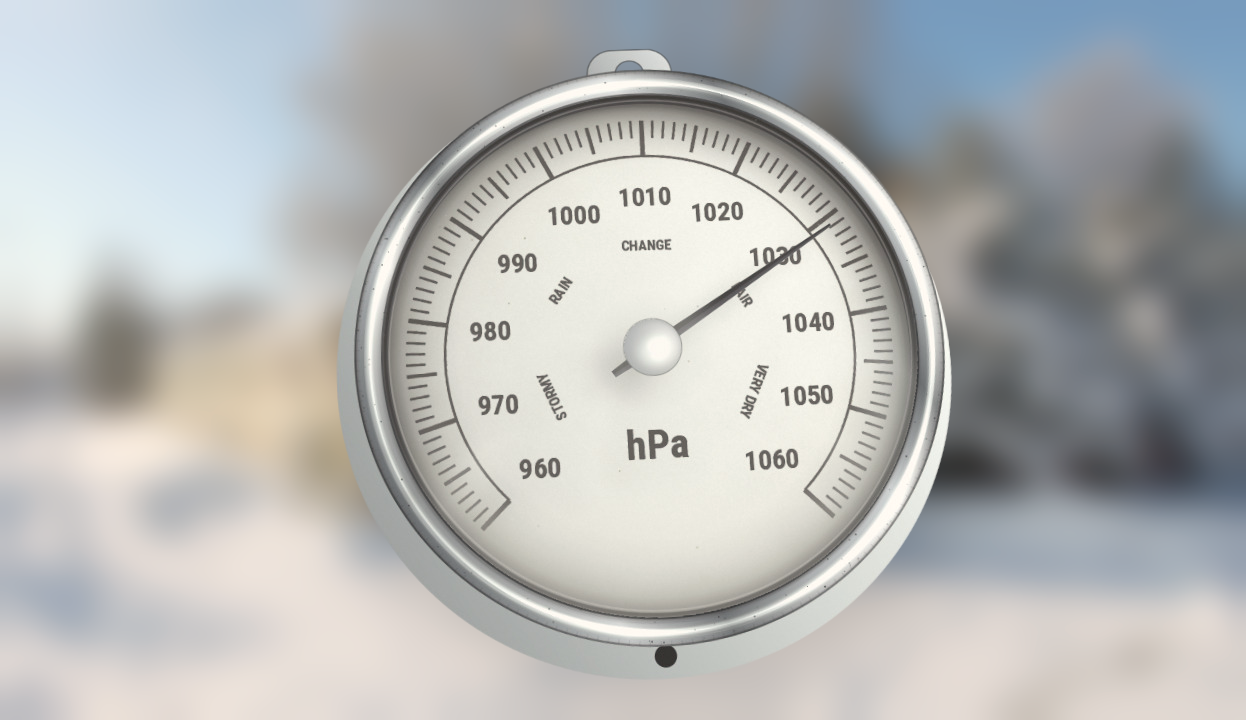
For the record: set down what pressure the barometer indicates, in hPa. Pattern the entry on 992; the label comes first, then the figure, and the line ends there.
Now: 1031
